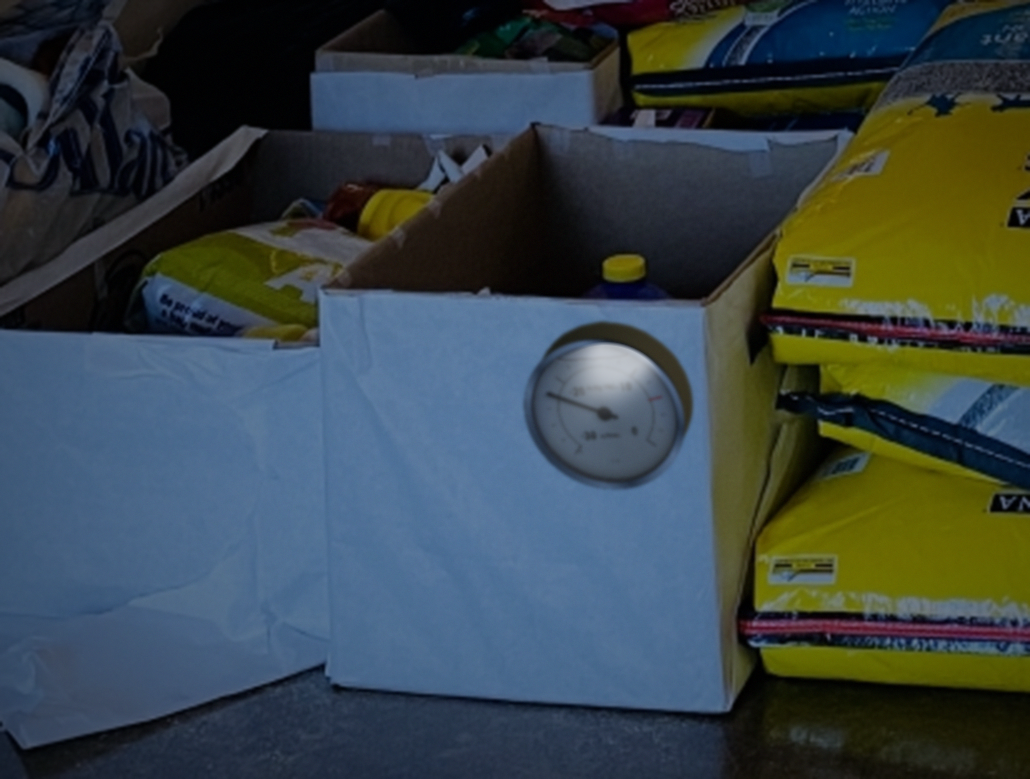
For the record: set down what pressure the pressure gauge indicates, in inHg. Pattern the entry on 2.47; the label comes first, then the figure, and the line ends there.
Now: -22
